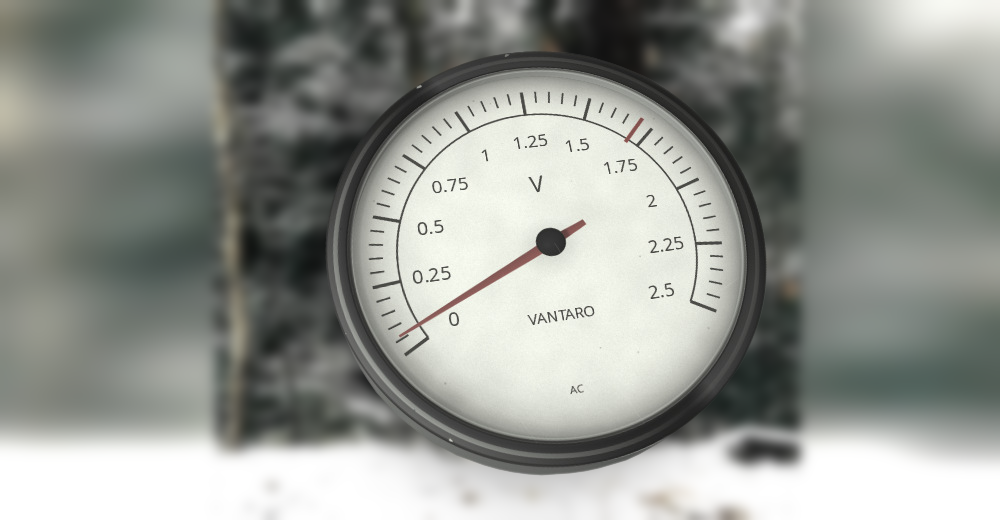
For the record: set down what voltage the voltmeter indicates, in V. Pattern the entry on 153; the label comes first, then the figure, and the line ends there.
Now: 0.05
